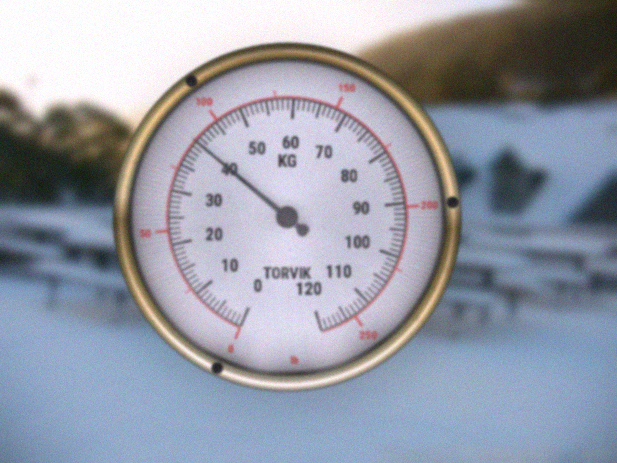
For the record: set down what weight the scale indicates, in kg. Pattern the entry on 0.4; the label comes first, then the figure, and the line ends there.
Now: 40
